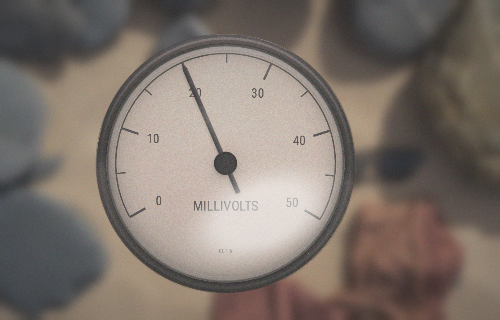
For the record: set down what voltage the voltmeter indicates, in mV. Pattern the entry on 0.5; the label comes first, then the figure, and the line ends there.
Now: 20
